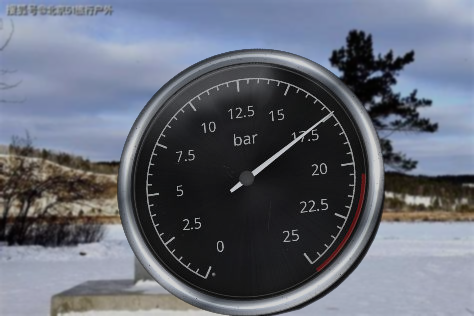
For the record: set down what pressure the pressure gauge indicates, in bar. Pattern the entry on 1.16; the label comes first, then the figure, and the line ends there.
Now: 17.5
